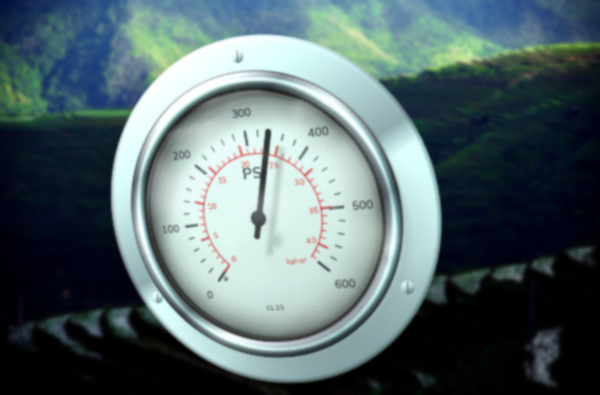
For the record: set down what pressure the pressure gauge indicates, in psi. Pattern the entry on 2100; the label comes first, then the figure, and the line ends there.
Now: 340
